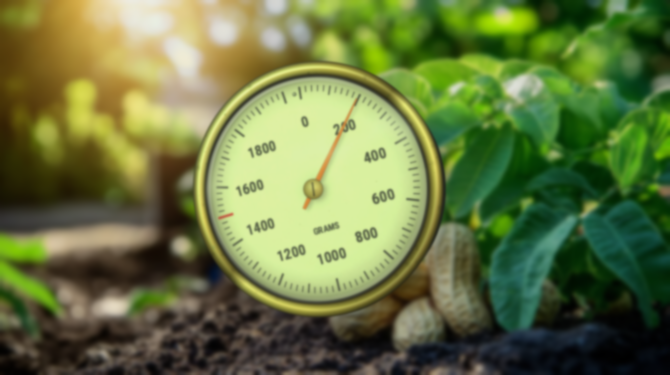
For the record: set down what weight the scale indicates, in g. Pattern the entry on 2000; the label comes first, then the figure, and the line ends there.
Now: 200
